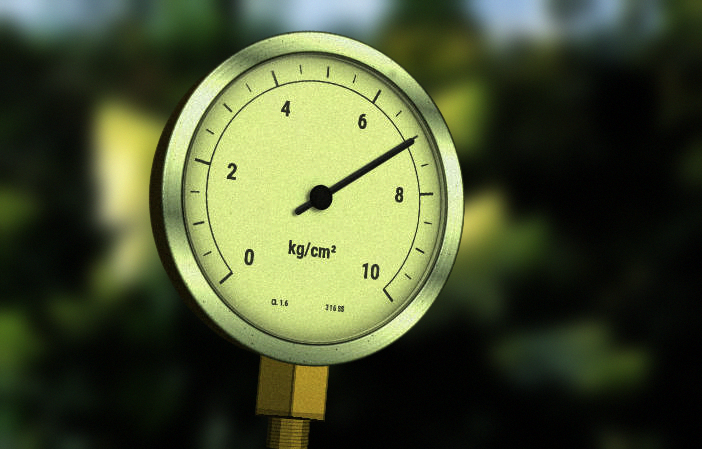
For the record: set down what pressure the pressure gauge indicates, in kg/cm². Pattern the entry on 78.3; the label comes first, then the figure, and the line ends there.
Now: 7
